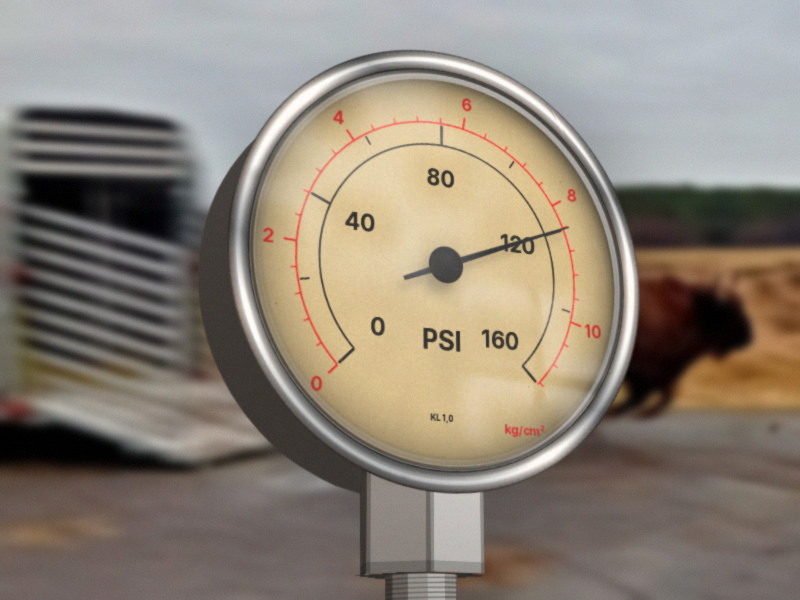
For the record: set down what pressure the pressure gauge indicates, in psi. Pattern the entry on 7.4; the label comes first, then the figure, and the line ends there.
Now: 120
